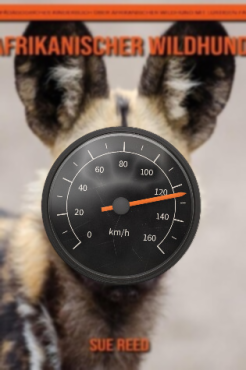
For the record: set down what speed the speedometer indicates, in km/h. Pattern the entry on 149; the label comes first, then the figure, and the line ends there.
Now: 125
